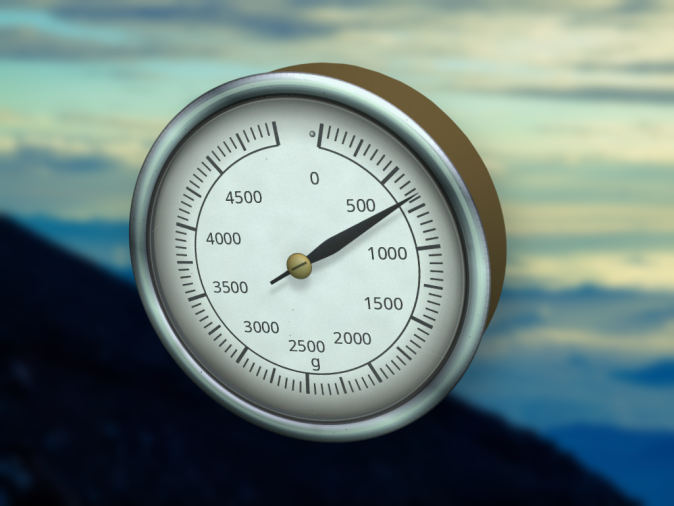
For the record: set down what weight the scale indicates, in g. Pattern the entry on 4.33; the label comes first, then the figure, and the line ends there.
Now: 675
